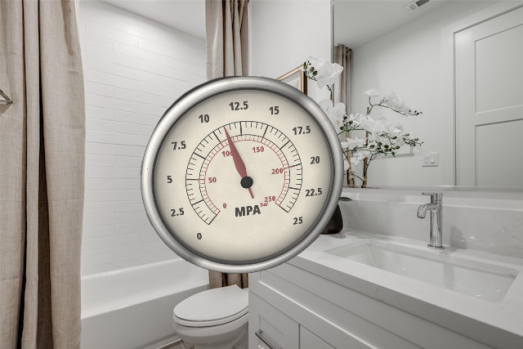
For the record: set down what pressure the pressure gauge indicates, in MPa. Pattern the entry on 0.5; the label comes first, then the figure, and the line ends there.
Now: 11
